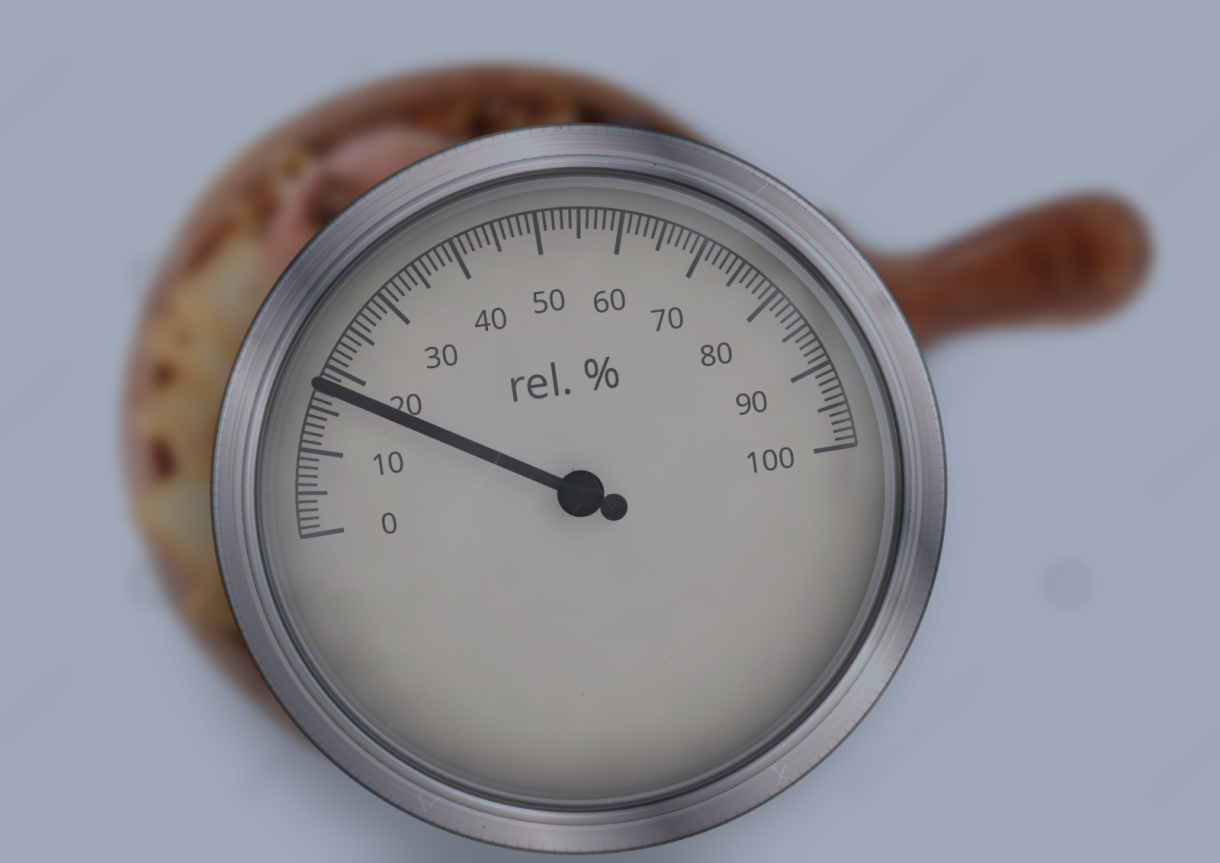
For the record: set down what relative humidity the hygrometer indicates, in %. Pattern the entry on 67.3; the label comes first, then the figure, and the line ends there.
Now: 18
